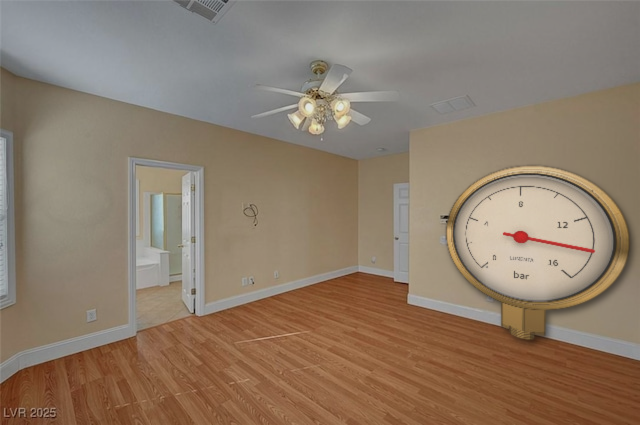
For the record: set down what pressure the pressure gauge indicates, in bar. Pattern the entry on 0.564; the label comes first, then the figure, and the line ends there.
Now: 14
